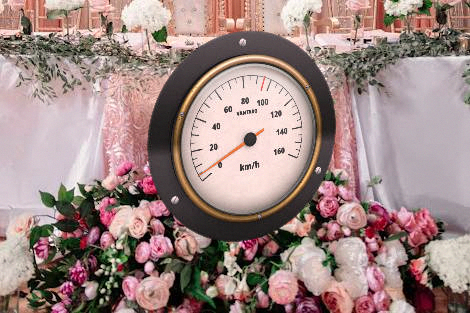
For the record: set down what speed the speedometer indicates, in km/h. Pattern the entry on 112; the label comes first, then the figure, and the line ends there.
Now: 5
